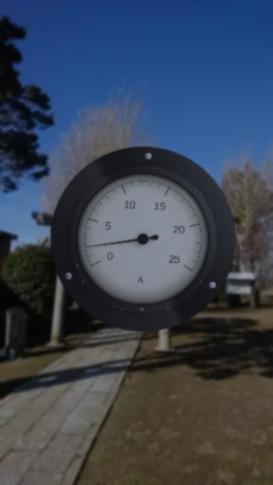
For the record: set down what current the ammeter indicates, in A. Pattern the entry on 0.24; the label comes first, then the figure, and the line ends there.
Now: 2
